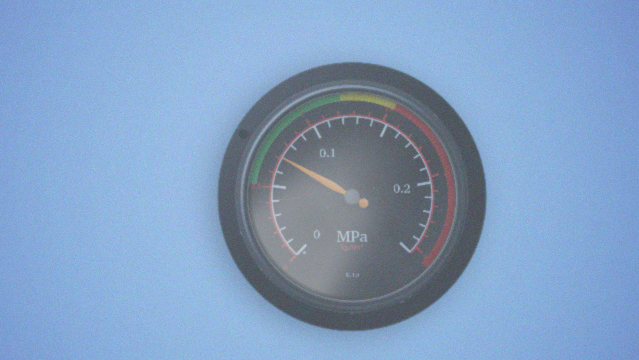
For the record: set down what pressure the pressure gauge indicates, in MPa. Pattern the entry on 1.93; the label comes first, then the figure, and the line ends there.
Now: 0.07
